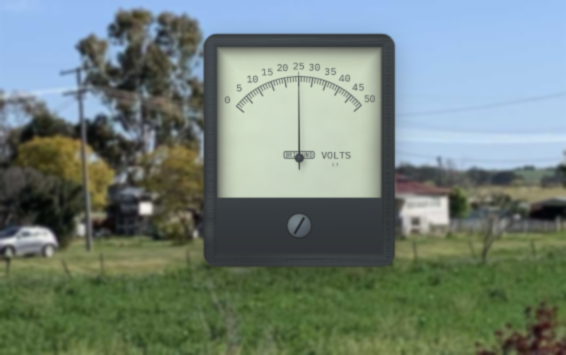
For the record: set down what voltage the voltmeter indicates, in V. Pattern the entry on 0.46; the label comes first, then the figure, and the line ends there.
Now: 25
